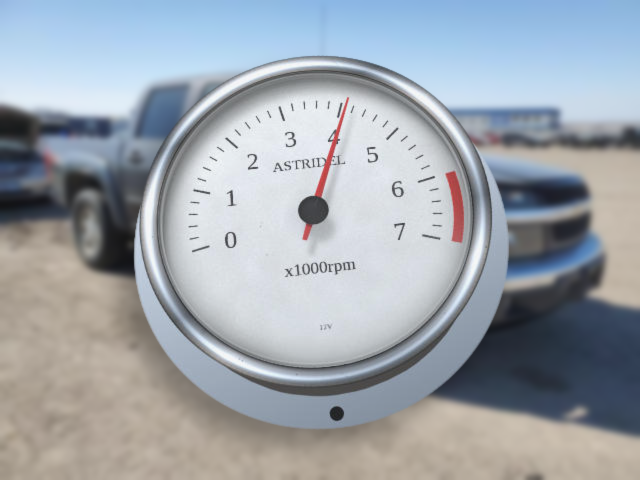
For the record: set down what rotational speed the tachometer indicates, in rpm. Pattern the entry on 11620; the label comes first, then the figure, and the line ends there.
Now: 4100
